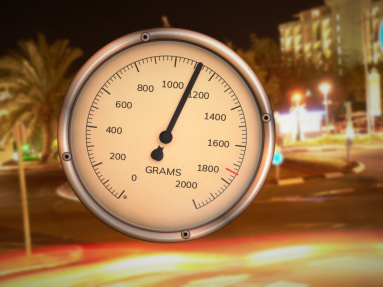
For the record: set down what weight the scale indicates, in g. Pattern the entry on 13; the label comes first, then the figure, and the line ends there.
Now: 1120
